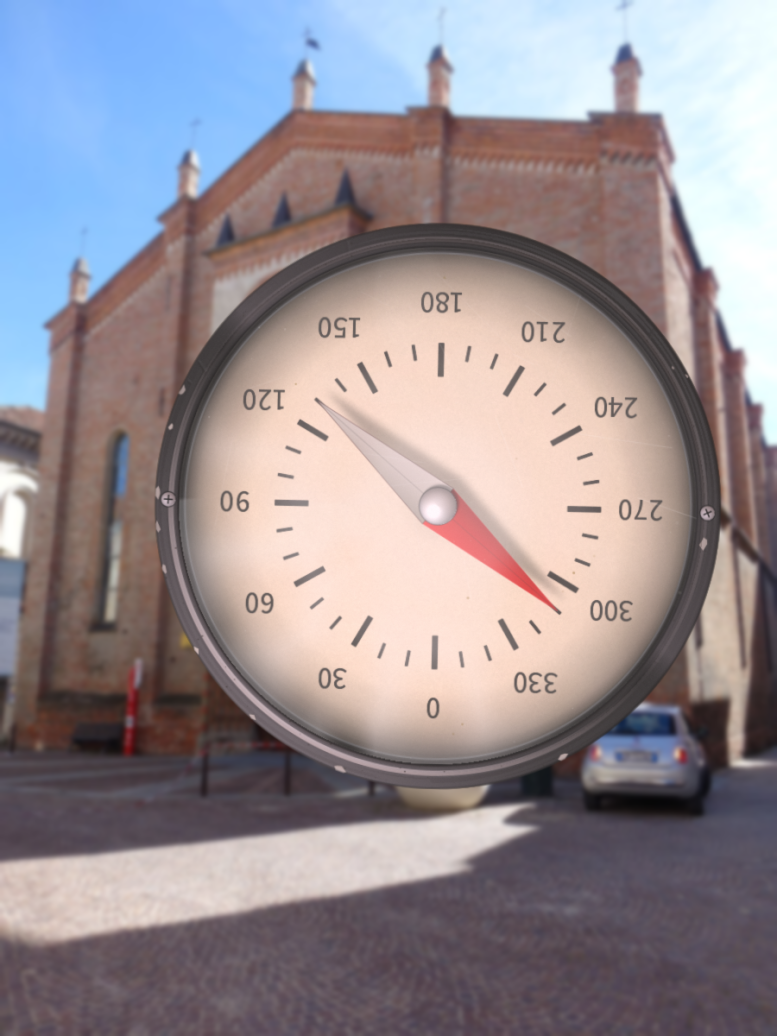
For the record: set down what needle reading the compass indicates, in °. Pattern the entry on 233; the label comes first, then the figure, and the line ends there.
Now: 310
